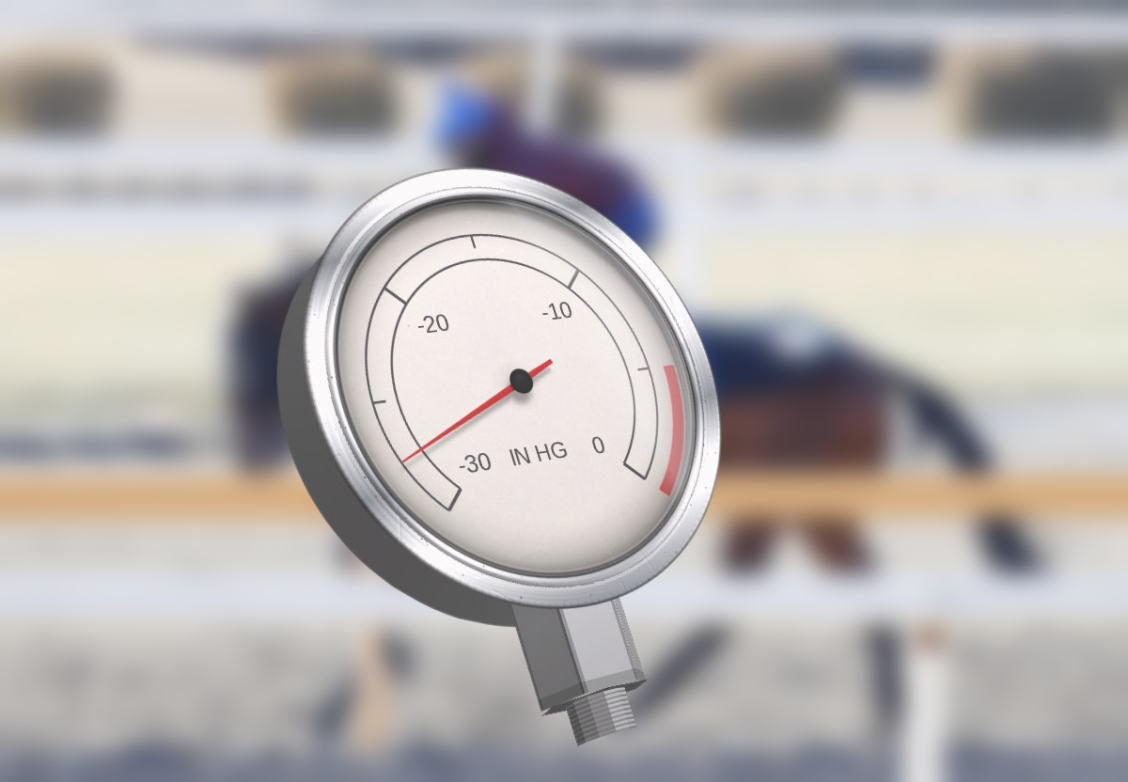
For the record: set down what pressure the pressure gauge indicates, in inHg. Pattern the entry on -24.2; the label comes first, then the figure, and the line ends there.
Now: -27.5
